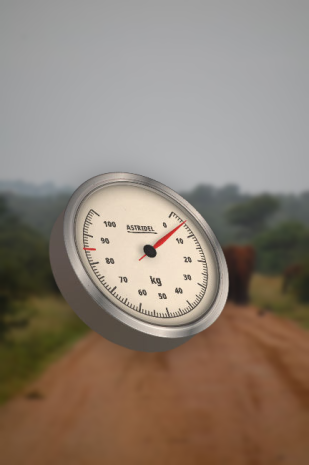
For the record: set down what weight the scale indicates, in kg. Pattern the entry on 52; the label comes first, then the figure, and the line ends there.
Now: 5
